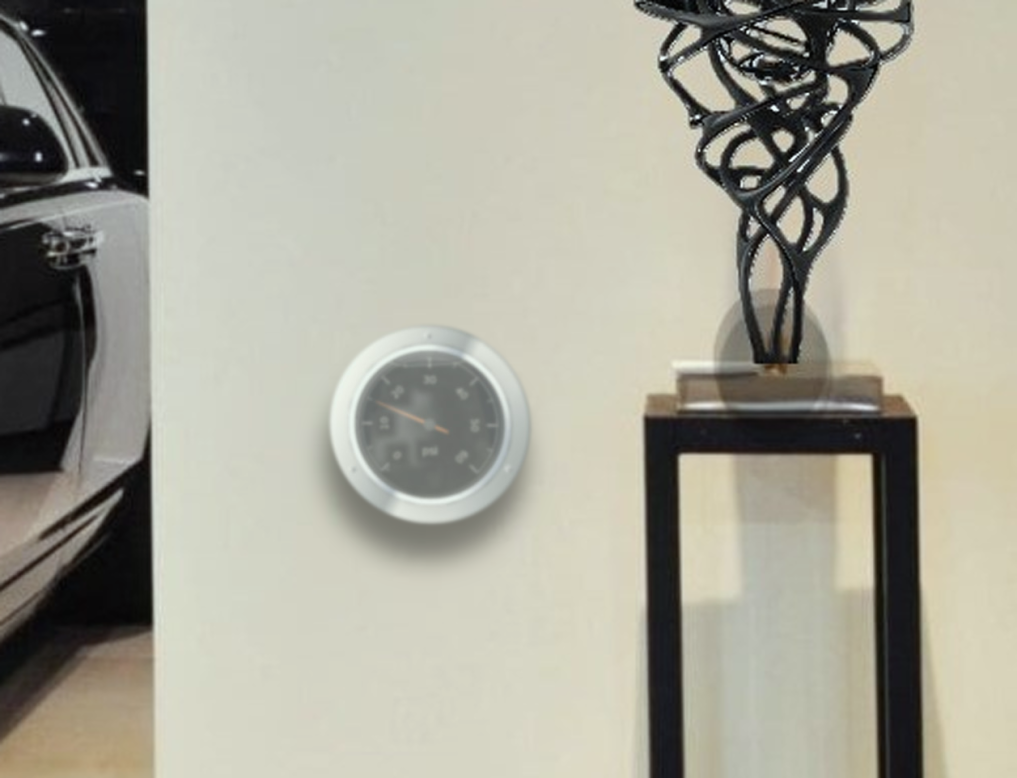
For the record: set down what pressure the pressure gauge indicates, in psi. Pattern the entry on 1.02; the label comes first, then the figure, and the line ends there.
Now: 15
